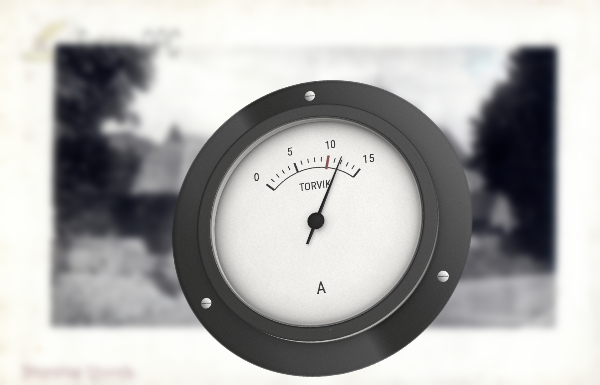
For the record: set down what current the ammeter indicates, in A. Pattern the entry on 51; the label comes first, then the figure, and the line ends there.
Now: 12
